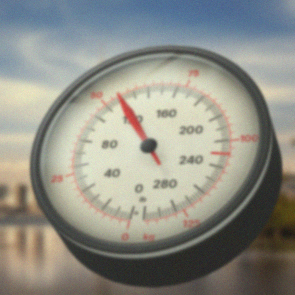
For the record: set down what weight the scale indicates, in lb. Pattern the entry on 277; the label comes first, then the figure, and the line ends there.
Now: 120
